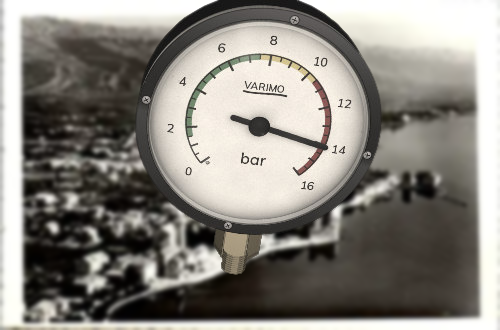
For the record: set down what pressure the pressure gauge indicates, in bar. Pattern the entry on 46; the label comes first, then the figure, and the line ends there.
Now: 14
